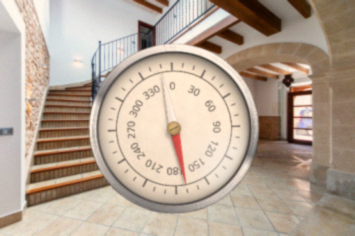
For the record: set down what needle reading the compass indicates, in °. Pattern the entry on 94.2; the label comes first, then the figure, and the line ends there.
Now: 170
